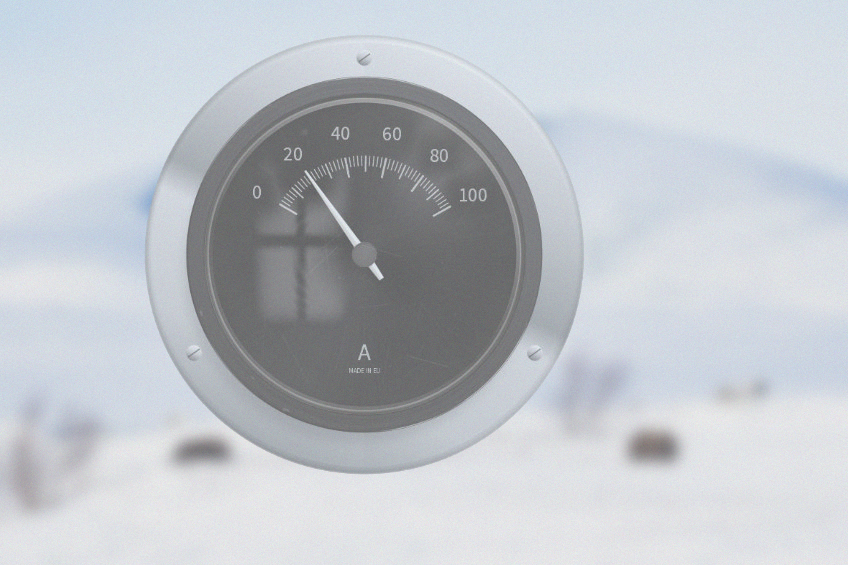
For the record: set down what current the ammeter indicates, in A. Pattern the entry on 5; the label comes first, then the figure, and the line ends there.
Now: 20
